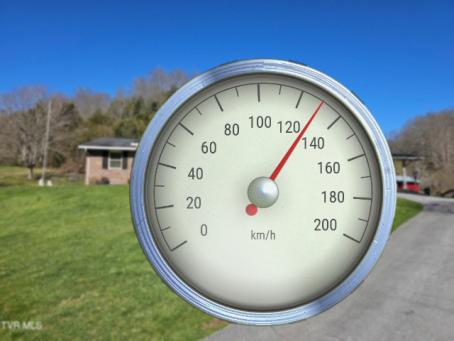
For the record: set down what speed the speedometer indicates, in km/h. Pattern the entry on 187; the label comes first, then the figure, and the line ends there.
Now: 130
